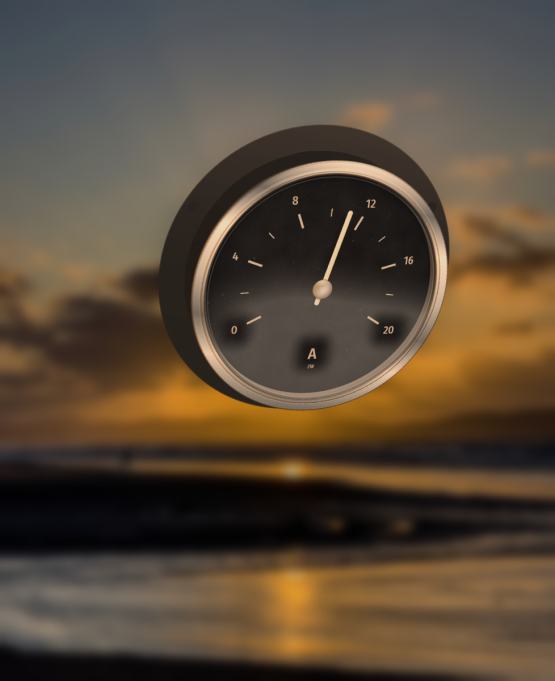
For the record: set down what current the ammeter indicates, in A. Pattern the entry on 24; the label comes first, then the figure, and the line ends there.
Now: 11
